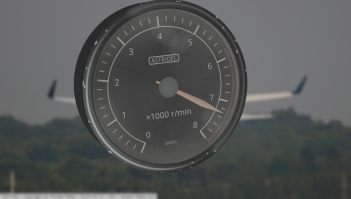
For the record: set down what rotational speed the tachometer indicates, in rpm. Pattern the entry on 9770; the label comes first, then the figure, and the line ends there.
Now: 7300
